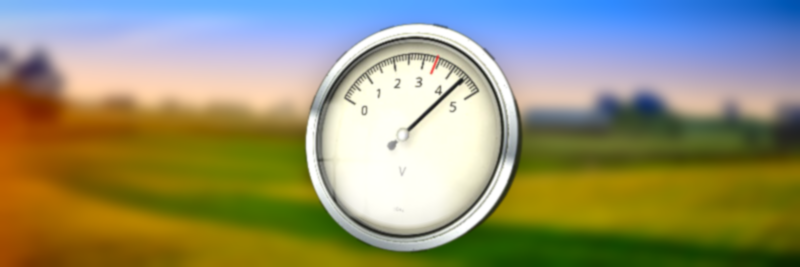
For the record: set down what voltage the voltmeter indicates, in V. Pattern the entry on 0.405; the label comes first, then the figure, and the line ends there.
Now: 4.5
